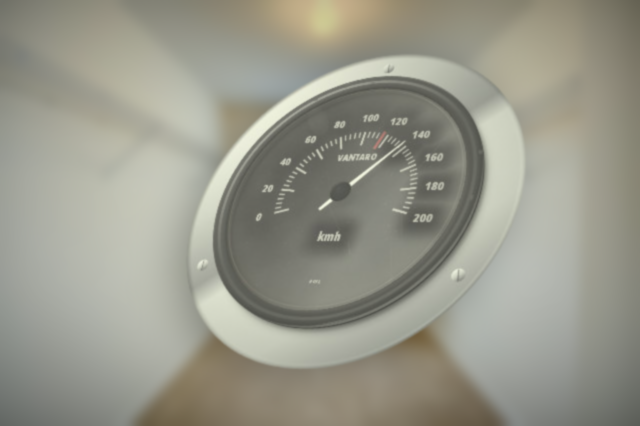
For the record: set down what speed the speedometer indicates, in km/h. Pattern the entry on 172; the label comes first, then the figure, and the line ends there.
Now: 140
